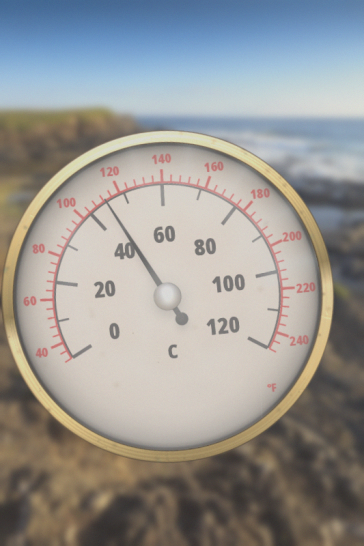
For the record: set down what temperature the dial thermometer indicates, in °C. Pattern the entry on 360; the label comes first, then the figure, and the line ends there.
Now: 45
